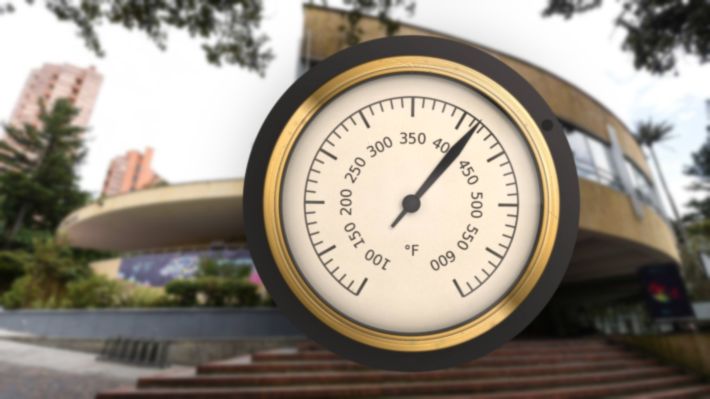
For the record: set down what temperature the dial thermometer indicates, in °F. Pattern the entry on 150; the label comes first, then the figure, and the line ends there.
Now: 415
